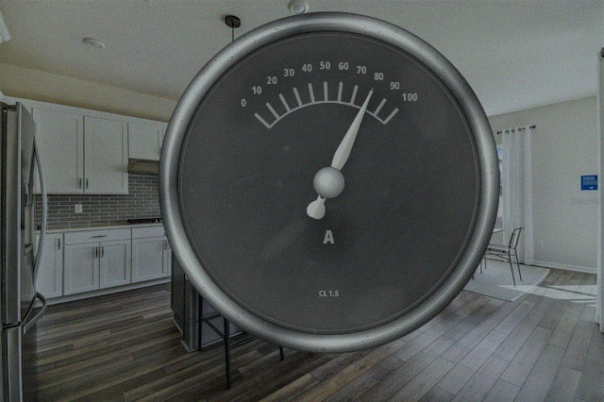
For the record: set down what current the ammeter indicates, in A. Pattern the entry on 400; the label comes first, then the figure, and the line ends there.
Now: 80
